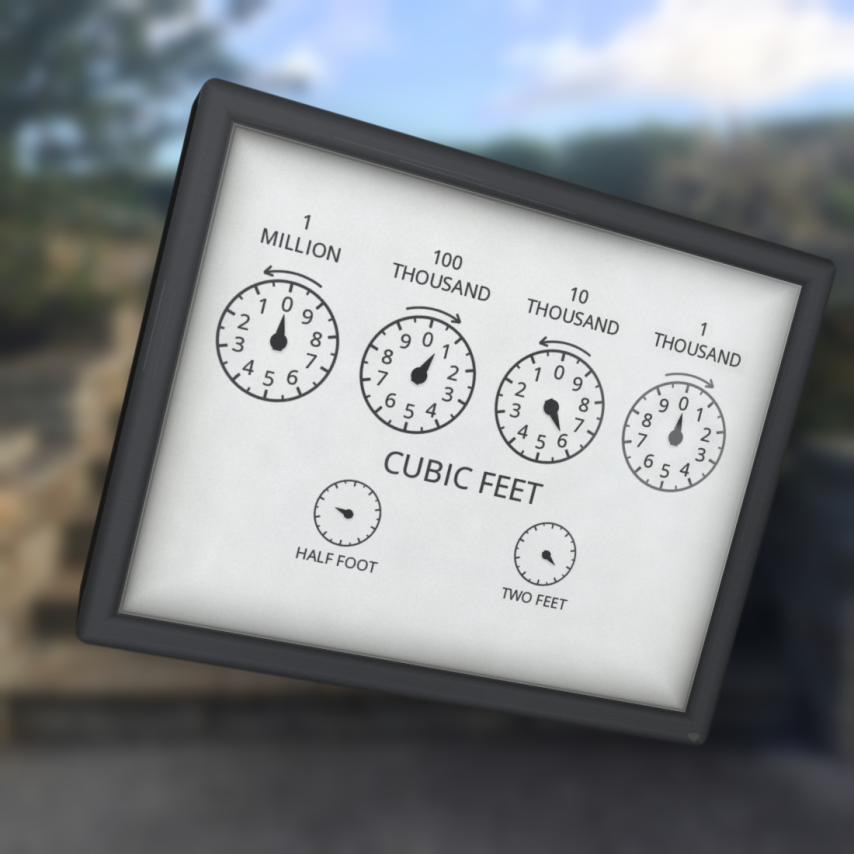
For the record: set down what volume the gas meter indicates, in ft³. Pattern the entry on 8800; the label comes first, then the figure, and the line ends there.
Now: 6000
